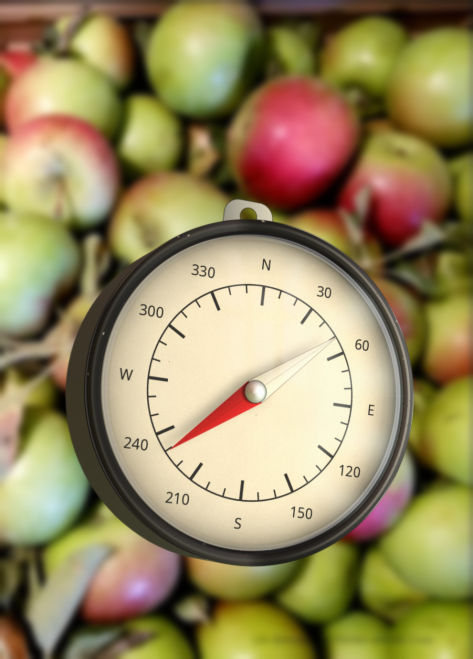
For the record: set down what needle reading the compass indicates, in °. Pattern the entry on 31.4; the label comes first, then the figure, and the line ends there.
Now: 230
